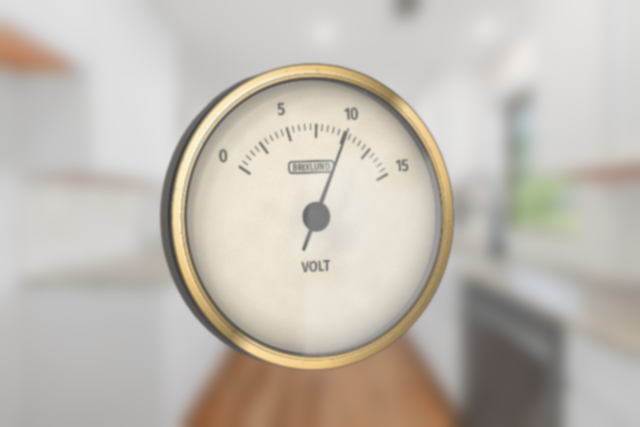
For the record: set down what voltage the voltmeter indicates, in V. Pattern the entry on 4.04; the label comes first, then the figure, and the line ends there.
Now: 10
